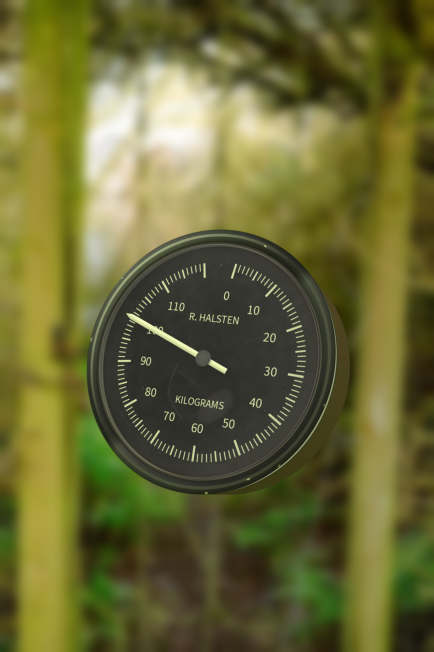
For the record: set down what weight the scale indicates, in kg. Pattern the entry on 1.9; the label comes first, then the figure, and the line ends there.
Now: 100
